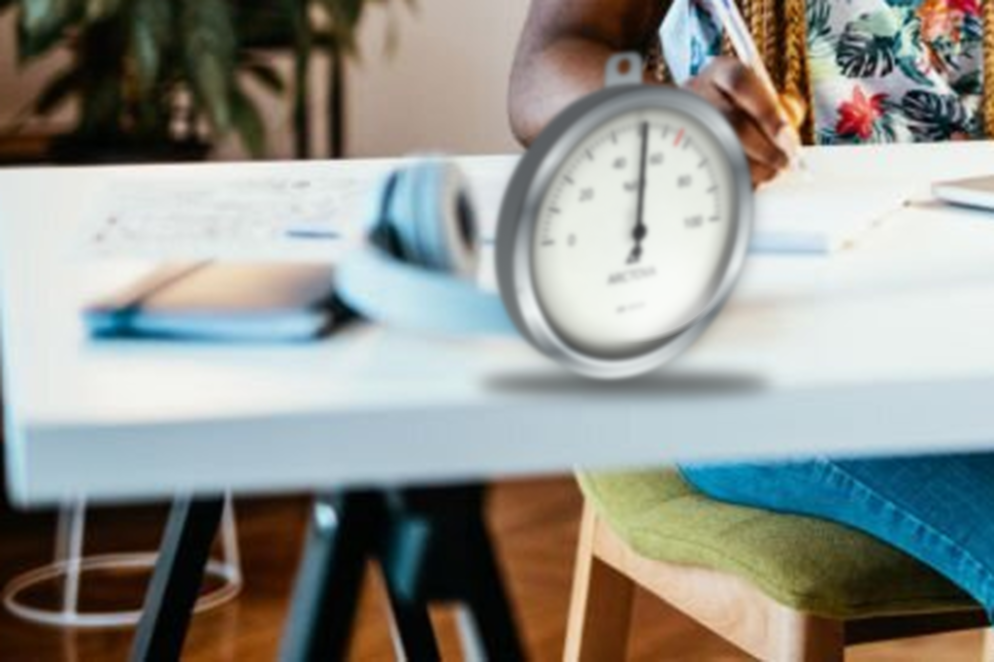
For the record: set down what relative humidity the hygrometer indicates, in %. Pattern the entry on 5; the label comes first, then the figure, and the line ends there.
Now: 50
